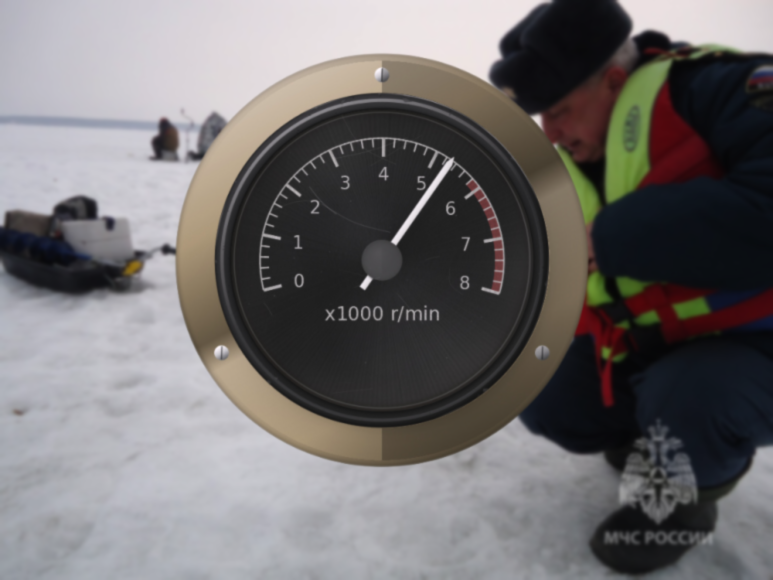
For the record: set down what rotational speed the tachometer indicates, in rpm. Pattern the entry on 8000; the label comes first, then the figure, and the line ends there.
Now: 5300
